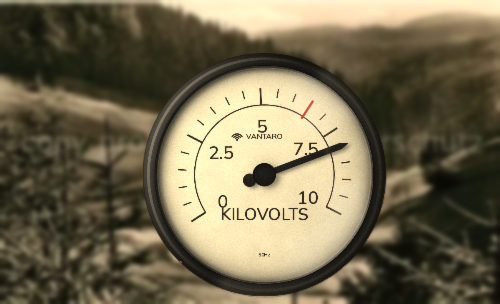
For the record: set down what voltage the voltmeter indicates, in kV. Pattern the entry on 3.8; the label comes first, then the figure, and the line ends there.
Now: 8
